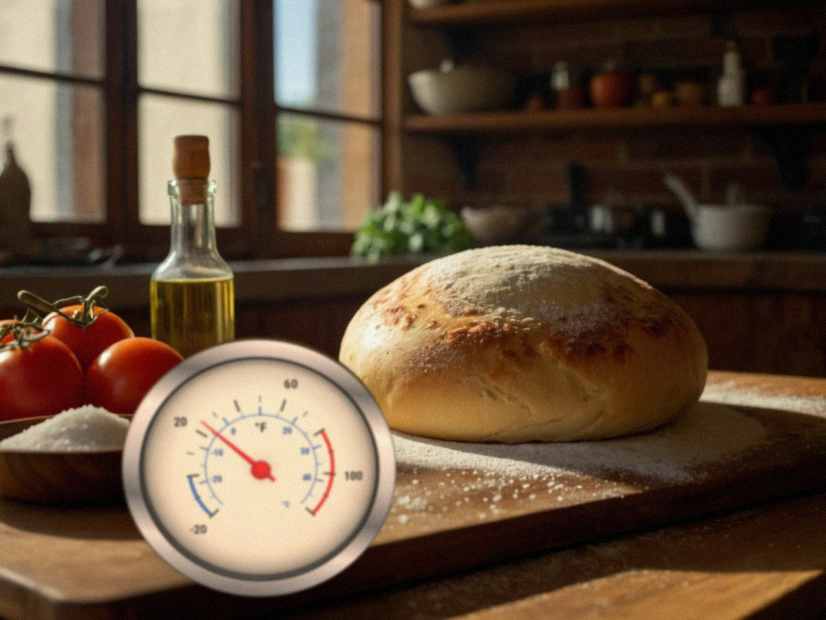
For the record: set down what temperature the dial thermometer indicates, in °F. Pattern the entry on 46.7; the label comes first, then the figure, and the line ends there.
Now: 25
